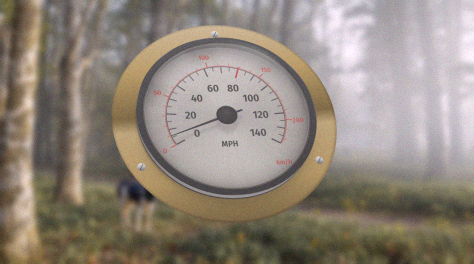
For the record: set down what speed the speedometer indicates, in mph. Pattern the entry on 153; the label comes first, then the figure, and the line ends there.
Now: 5
